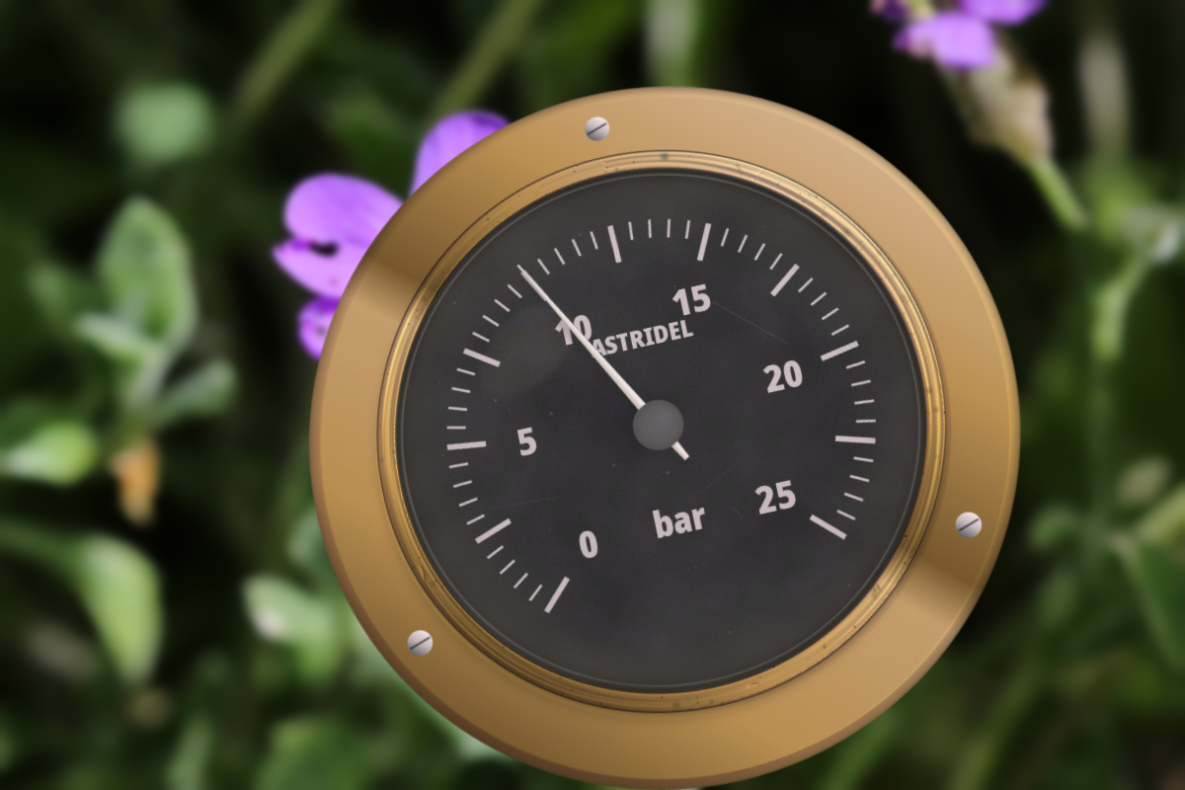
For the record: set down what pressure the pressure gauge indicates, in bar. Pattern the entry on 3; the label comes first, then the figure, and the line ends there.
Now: 10
